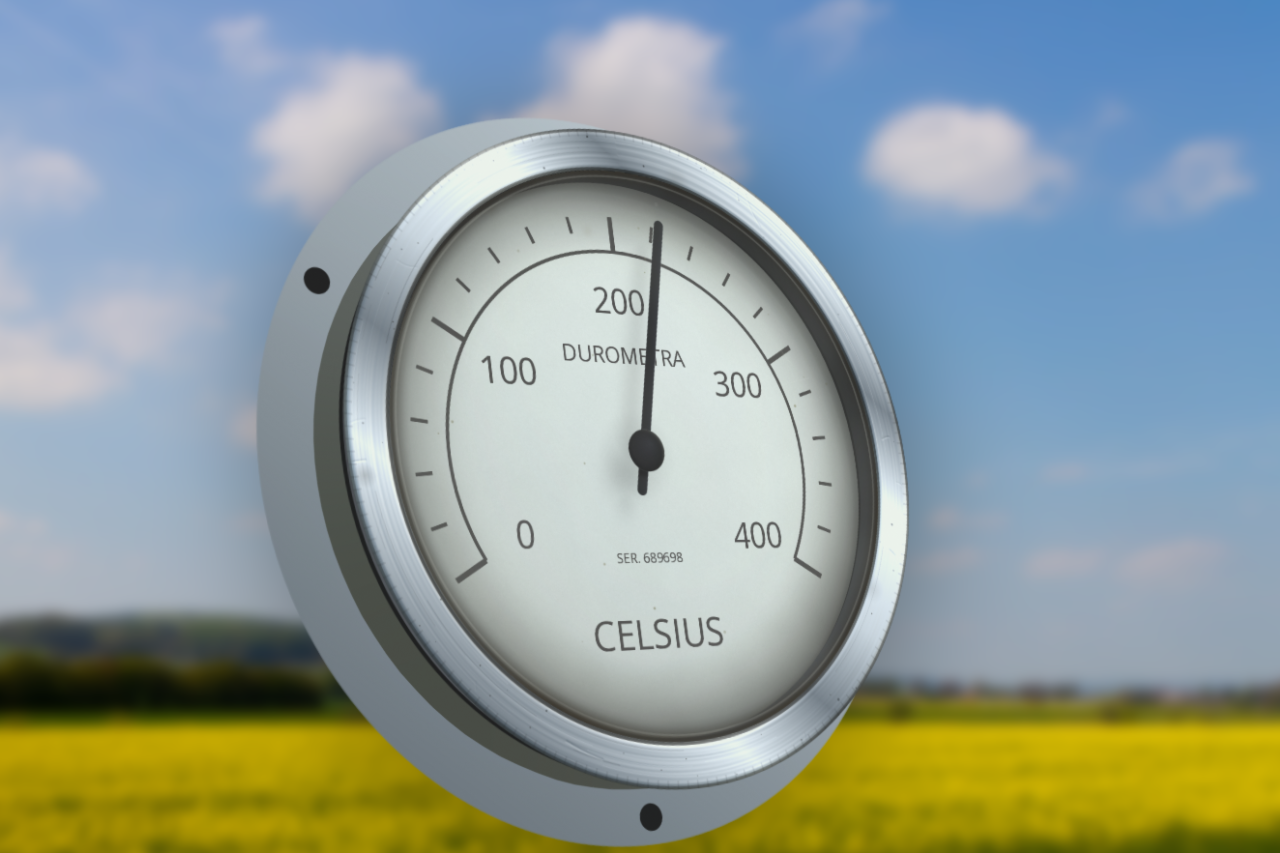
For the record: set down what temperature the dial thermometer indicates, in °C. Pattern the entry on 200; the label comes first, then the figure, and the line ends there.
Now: 220
